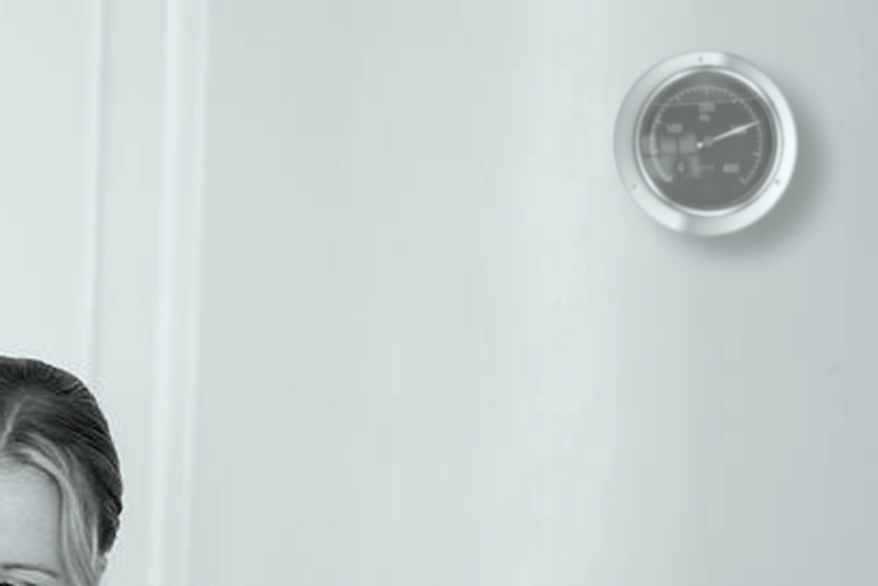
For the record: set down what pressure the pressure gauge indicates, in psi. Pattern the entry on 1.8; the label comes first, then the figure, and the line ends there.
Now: 300
